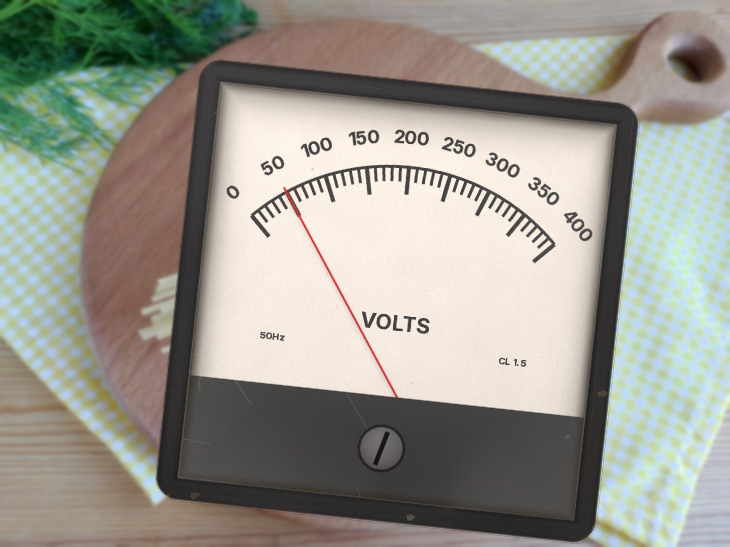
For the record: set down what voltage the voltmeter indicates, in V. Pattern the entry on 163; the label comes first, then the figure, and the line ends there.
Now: 50
